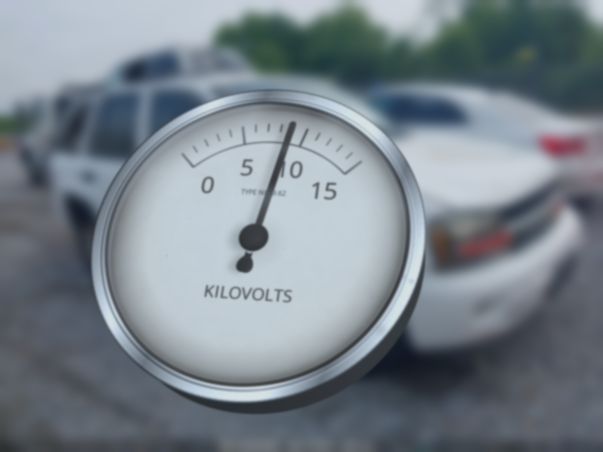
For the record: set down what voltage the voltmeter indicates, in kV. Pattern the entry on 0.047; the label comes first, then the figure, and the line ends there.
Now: 9
